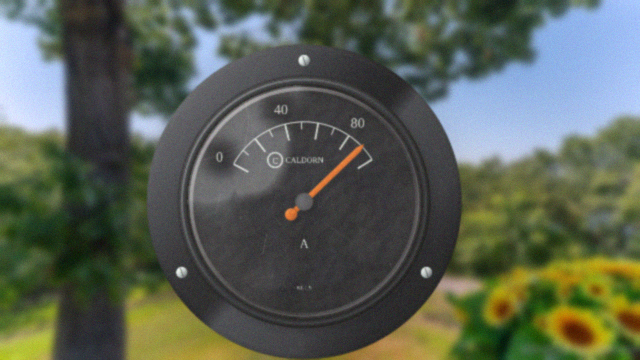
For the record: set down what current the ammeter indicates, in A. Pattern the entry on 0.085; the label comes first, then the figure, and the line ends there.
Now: 90
